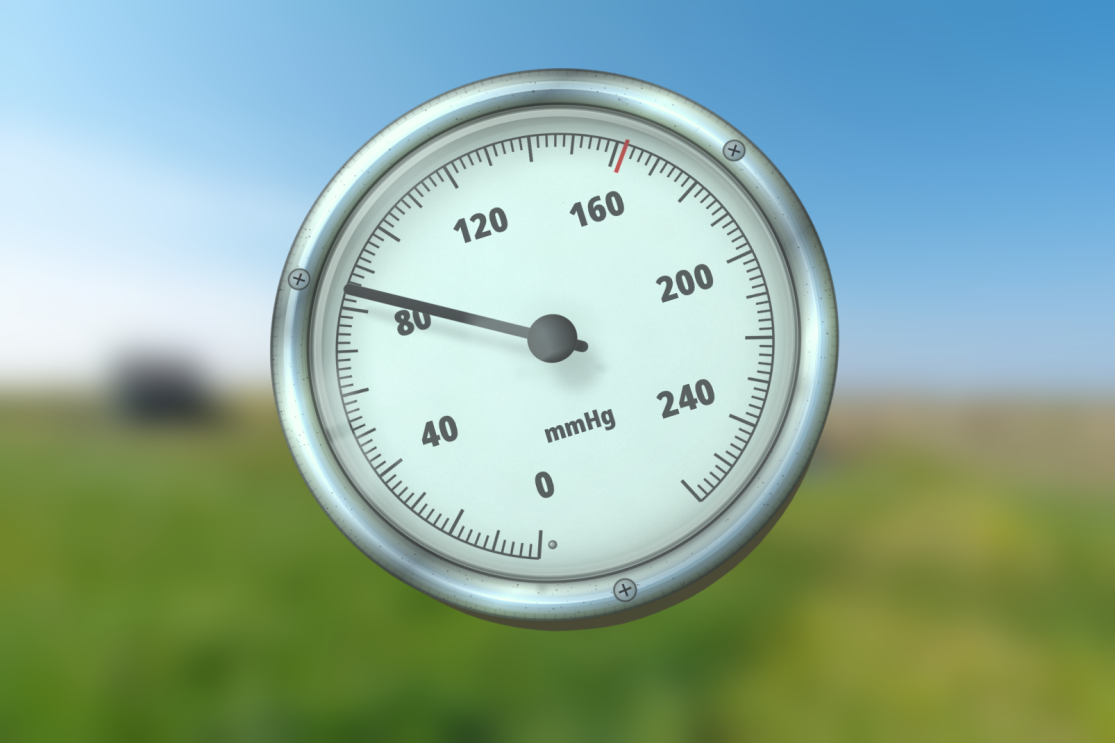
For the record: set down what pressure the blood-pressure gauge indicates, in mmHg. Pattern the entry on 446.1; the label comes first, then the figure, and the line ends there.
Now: 84
